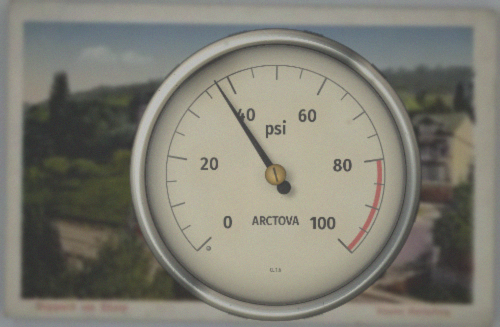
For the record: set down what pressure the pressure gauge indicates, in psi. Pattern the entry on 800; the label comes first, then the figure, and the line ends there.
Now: 37.5
